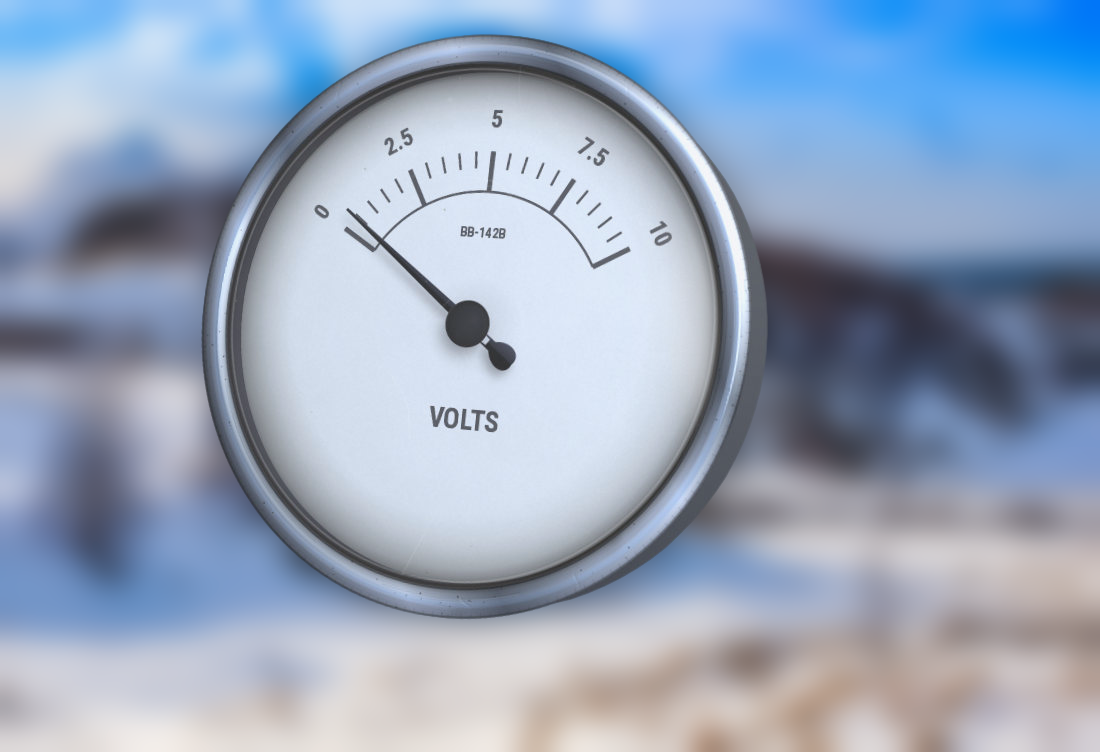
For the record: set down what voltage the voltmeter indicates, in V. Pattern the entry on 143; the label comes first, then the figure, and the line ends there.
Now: 0.5
